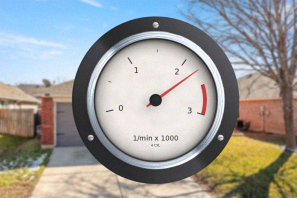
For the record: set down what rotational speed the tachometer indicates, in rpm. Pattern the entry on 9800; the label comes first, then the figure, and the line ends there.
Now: 2250
